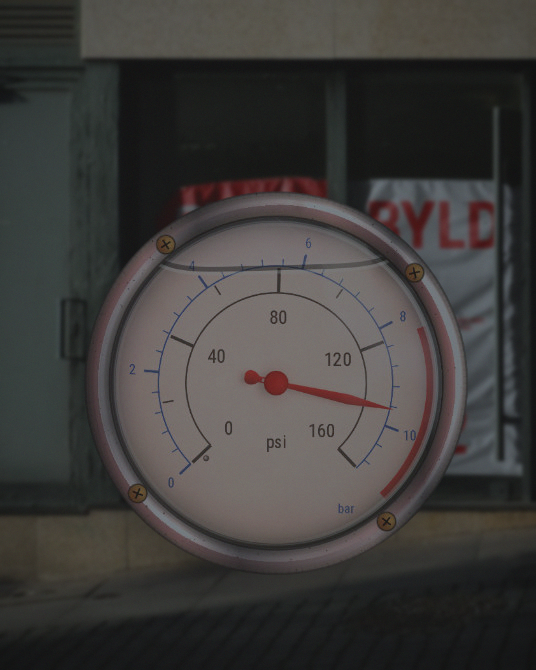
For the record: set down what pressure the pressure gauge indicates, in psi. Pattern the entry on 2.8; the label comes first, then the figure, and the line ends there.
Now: 140
